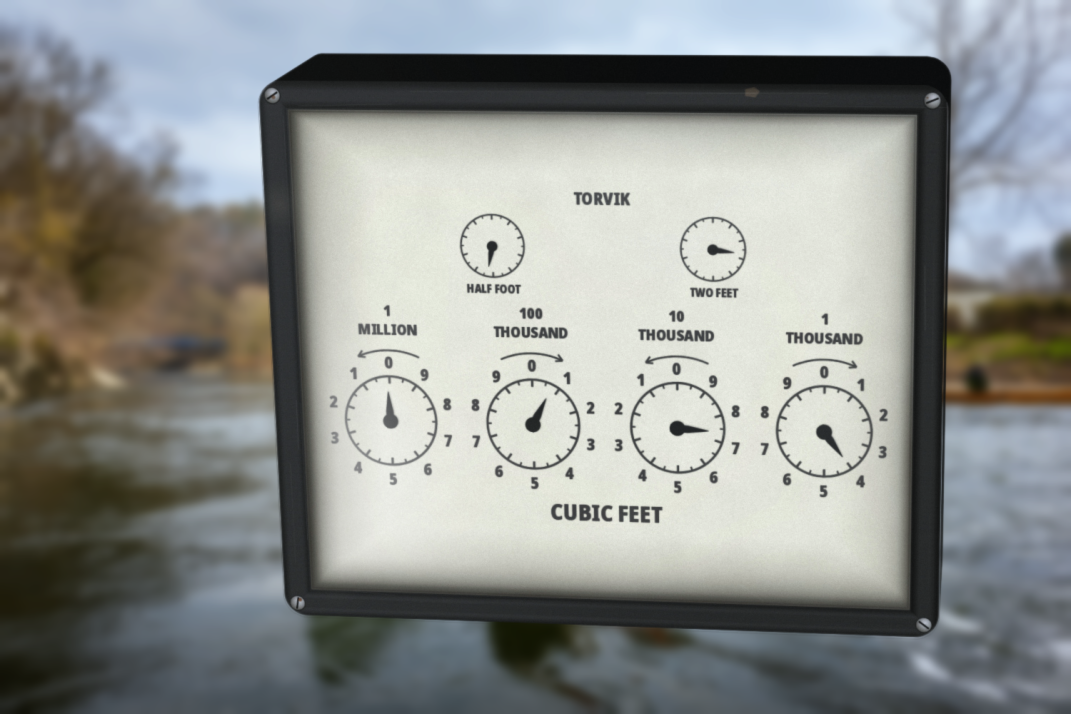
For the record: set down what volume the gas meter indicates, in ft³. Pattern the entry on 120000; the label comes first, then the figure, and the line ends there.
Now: 7400
